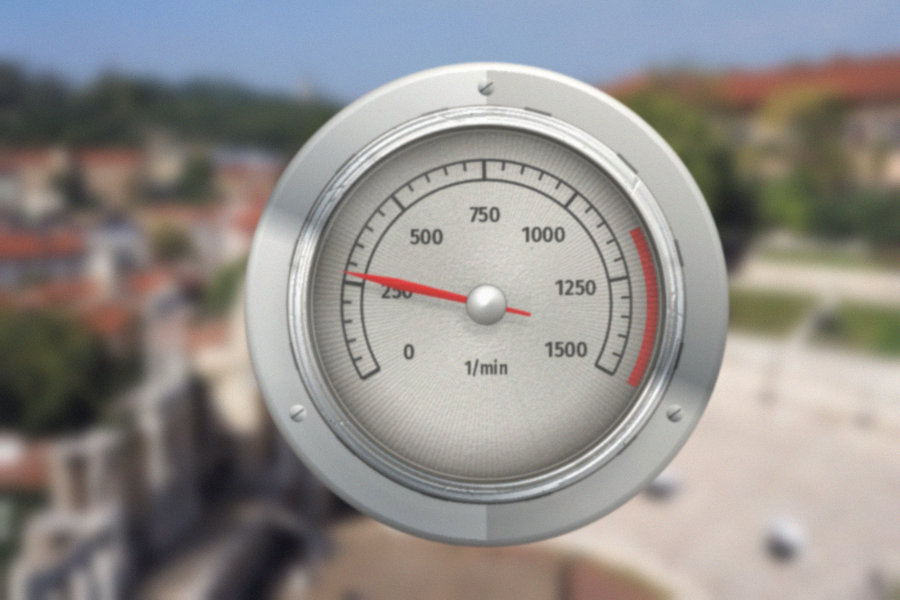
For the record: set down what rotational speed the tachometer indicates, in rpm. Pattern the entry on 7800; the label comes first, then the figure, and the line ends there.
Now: 275
